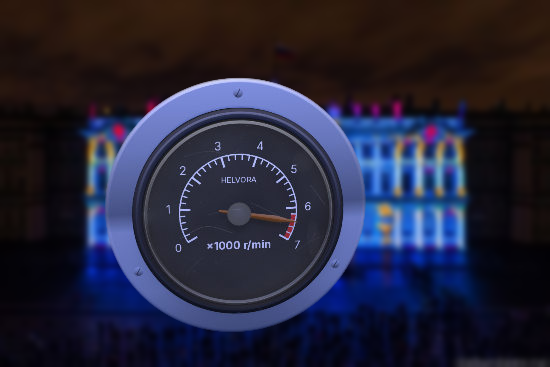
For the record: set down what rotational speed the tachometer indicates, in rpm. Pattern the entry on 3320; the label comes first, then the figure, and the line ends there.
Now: 6400
